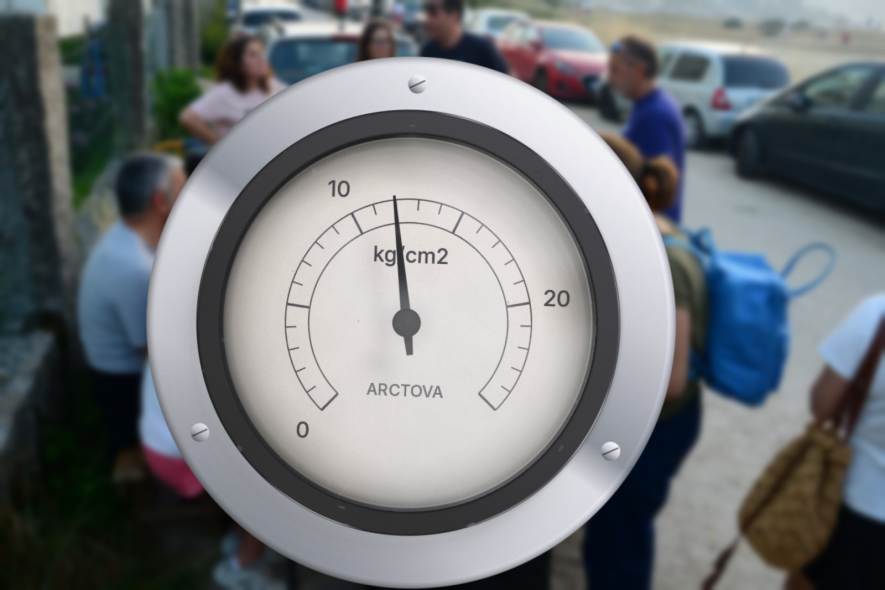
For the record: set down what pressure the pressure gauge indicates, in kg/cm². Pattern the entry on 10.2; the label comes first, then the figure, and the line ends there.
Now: 12
